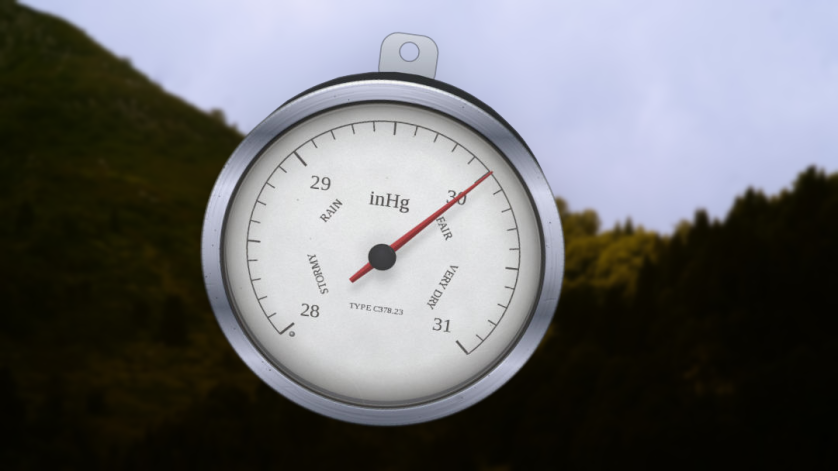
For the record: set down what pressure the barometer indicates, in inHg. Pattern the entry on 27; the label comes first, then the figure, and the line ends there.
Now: 30
